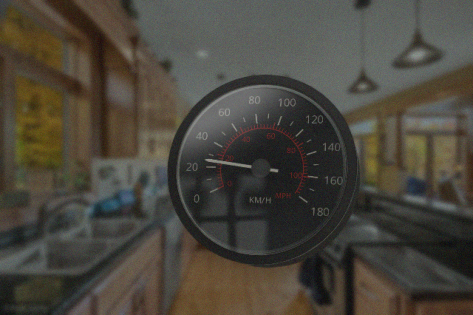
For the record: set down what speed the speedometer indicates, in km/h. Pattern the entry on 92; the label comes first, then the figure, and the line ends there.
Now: 25
